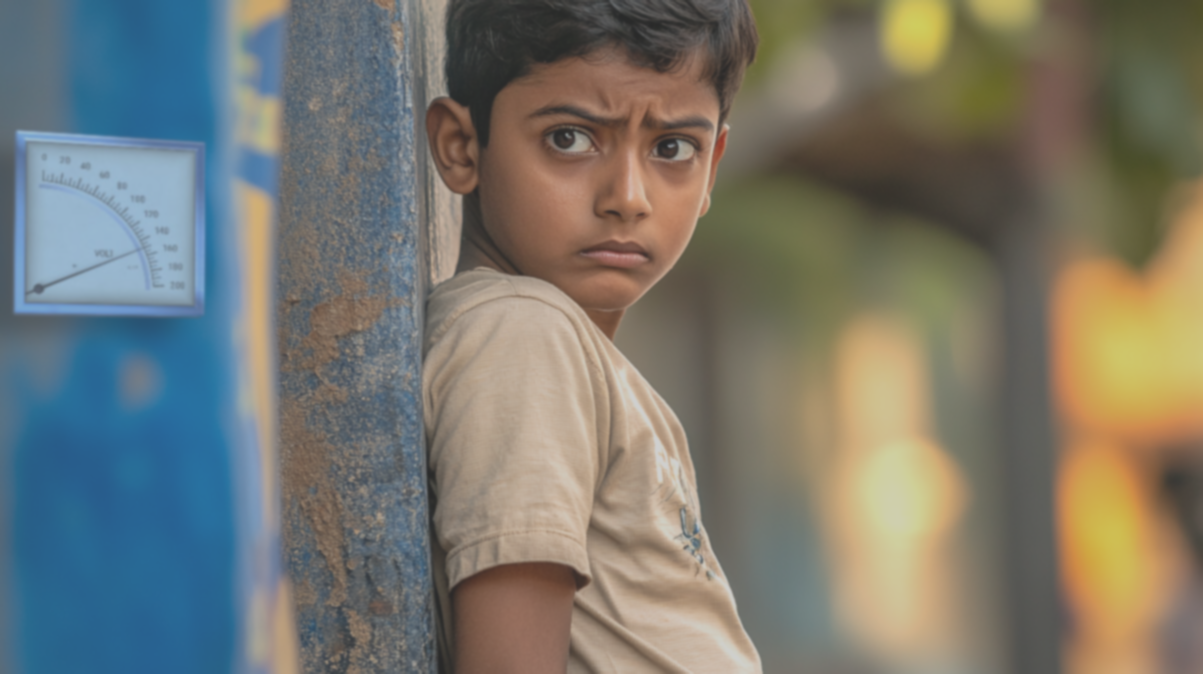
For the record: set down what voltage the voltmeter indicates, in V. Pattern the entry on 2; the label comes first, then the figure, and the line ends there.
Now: 150
